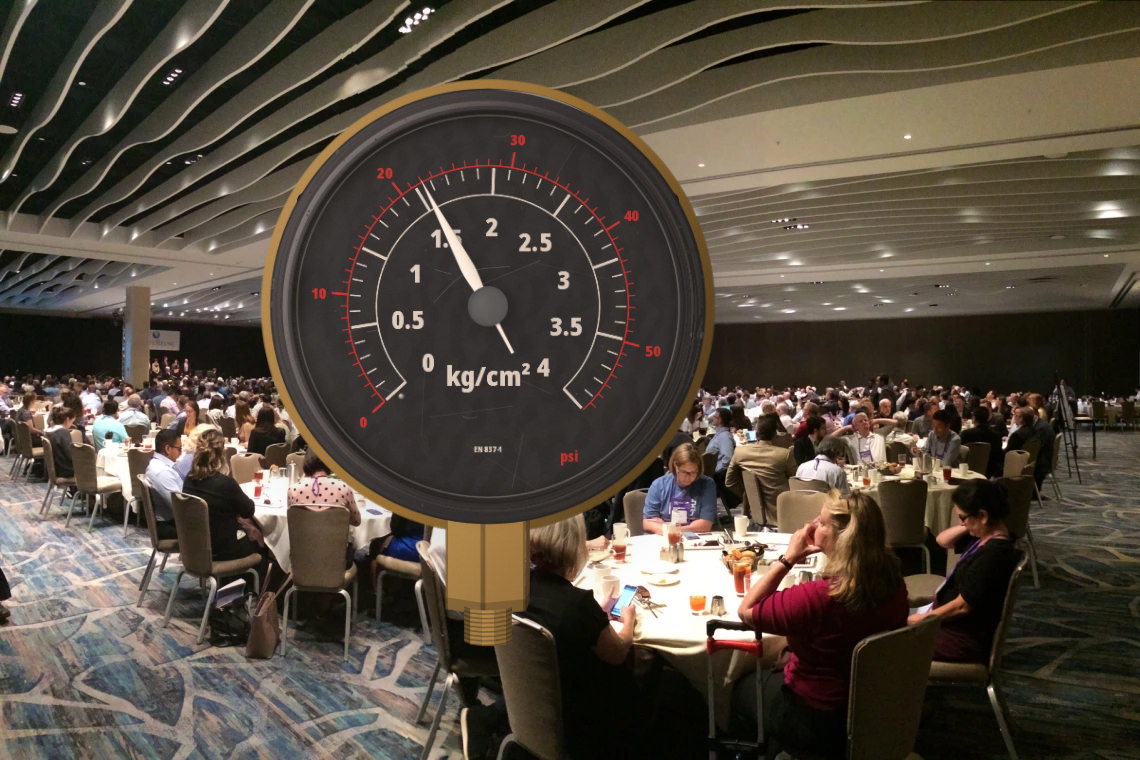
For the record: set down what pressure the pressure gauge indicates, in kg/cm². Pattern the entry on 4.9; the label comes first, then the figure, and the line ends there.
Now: 1.55
